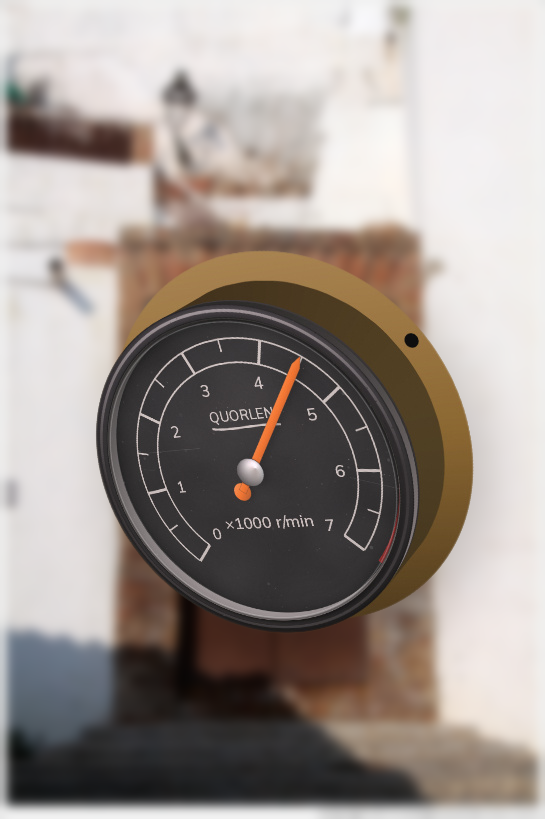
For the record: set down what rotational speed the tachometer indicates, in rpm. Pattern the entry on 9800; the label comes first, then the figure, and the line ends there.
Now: 4500
